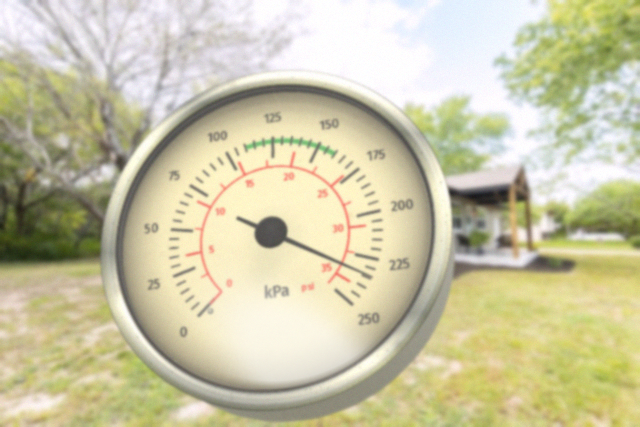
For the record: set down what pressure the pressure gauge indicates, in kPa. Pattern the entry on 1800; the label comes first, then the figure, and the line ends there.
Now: 235
